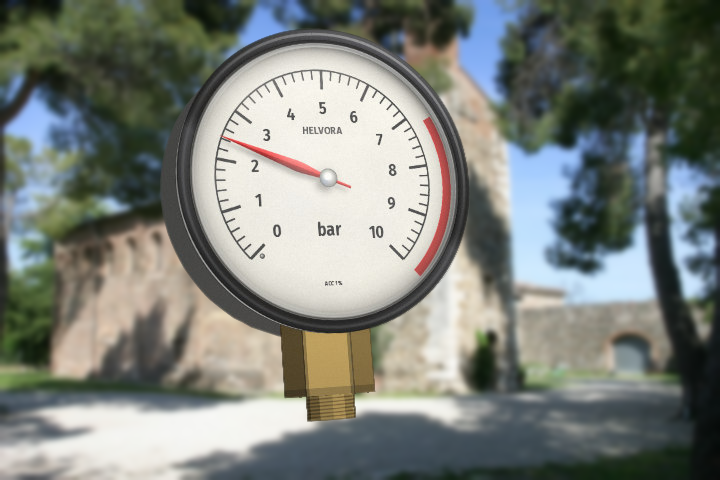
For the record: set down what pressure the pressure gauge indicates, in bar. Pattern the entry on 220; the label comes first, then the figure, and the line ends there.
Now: 2.4
